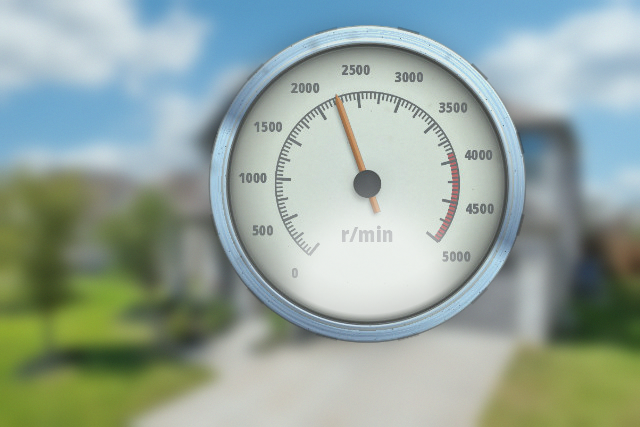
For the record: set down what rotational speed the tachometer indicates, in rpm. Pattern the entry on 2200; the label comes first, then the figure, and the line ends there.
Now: 2250
